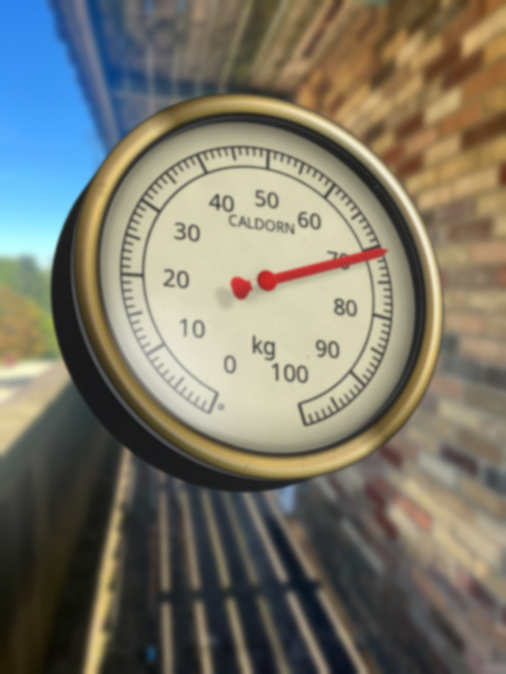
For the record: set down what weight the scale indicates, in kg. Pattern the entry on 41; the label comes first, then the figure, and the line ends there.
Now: 71
